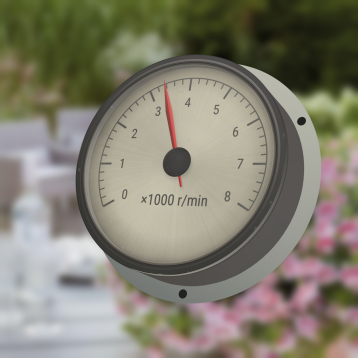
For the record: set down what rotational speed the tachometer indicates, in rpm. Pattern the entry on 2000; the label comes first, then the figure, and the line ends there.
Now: 3400
